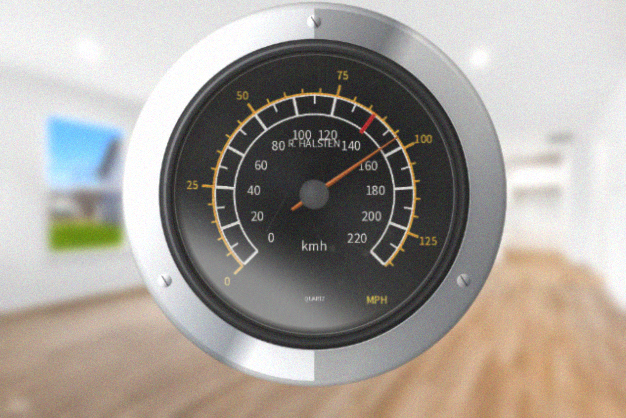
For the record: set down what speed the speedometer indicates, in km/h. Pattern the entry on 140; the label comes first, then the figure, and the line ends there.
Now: 155
